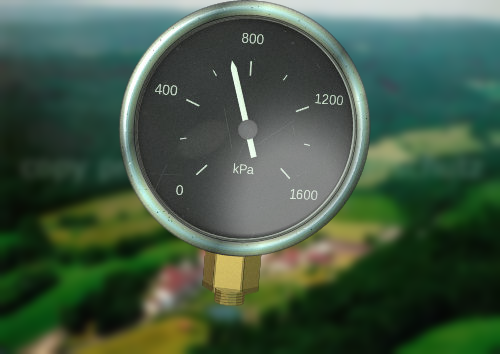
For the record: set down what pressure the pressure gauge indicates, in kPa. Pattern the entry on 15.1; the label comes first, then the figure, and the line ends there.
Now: 700
